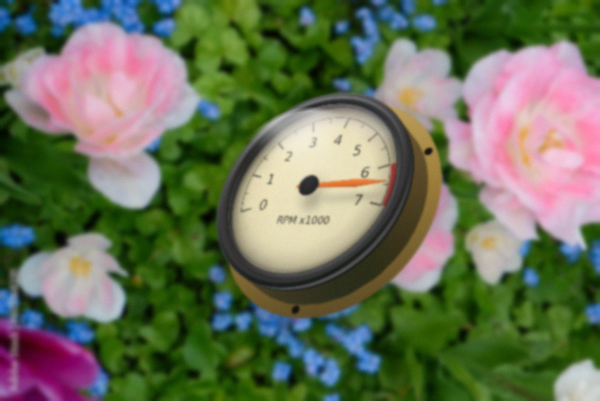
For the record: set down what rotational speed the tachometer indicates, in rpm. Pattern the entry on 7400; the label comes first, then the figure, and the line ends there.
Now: 6500
